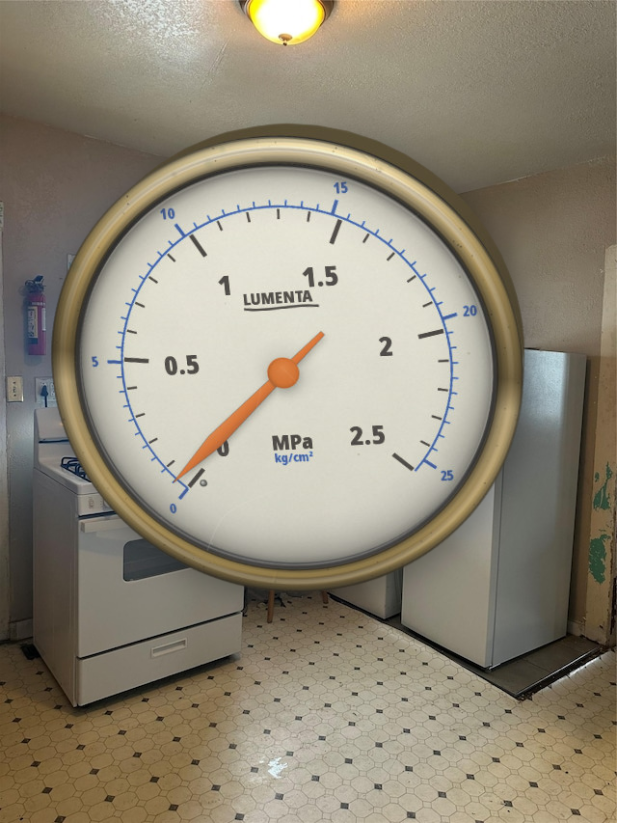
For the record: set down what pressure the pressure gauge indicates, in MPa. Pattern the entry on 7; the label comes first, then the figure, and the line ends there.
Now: 0.05
